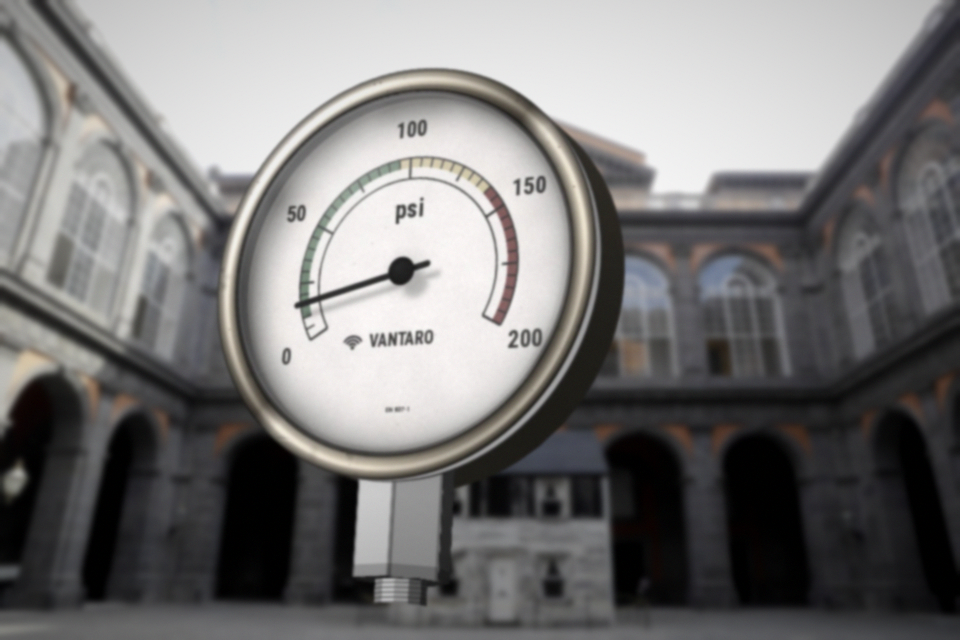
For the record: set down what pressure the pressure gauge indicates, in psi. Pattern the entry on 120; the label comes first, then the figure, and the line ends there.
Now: 15
